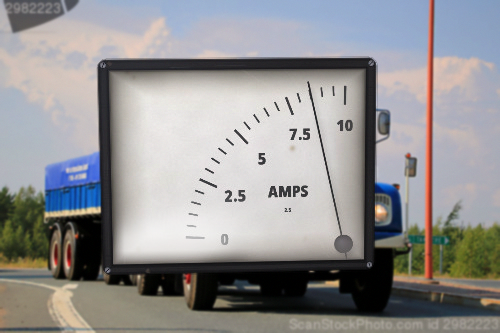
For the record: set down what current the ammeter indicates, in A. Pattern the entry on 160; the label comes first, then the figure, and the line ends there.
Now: 8.5
